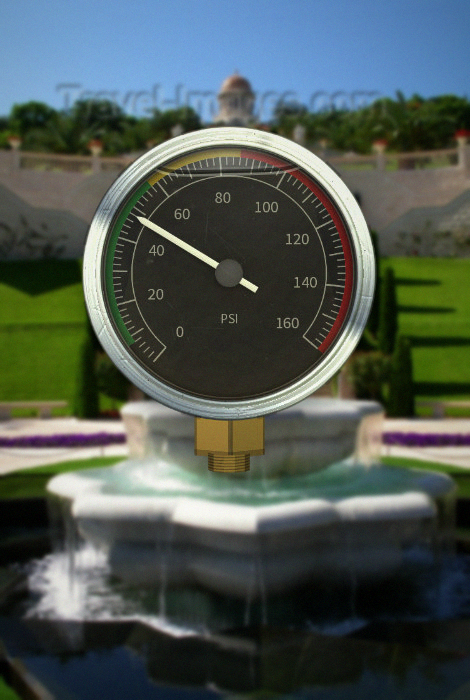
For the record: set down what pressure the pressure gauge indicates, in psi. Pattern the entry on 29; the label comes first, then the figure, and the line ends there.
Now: 48
